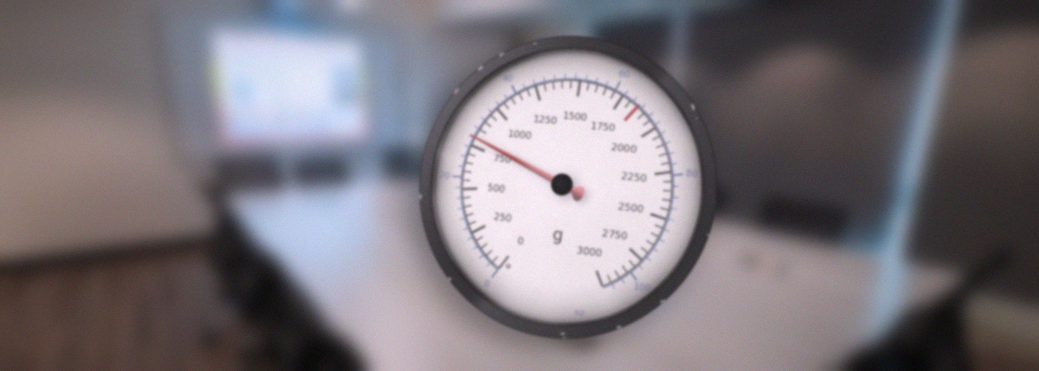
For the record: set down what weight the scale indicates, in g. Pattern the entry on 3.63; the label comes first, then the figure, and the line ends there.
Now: 800
